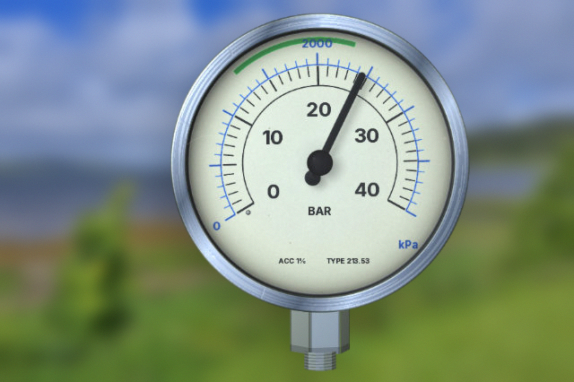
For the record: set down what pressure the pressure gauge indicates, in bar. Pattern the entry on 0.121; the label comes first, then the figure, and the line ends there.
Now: 24.5
